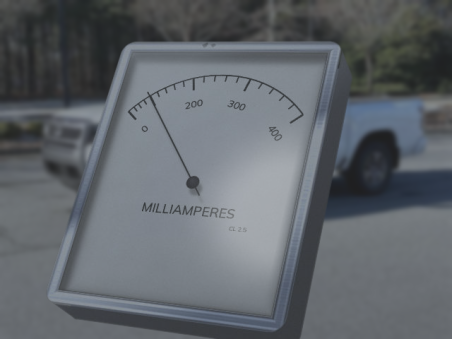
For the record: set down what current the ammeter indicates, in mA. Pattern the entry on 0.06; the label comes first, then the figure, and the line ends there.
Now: 100
